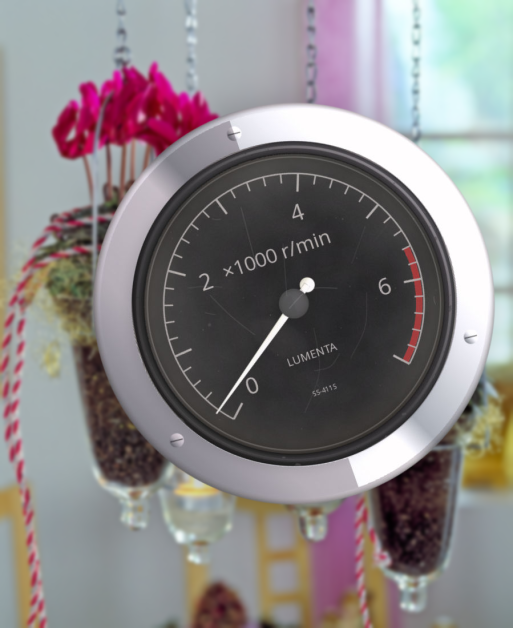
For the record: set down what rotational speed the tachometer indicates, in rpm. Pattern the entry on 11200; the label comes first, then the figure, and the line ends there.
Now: 200
